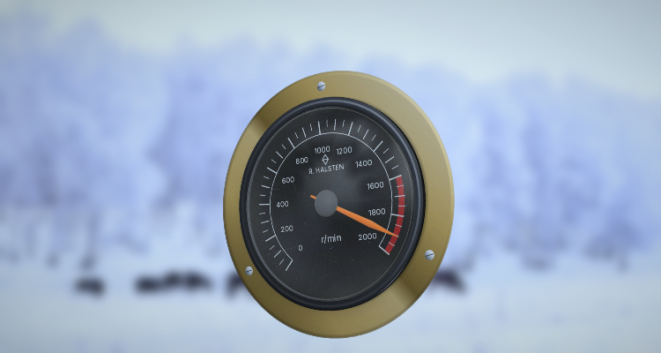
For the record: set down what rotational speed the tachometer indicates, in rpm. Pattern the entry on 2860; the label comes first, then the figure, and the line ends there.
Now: 1900
